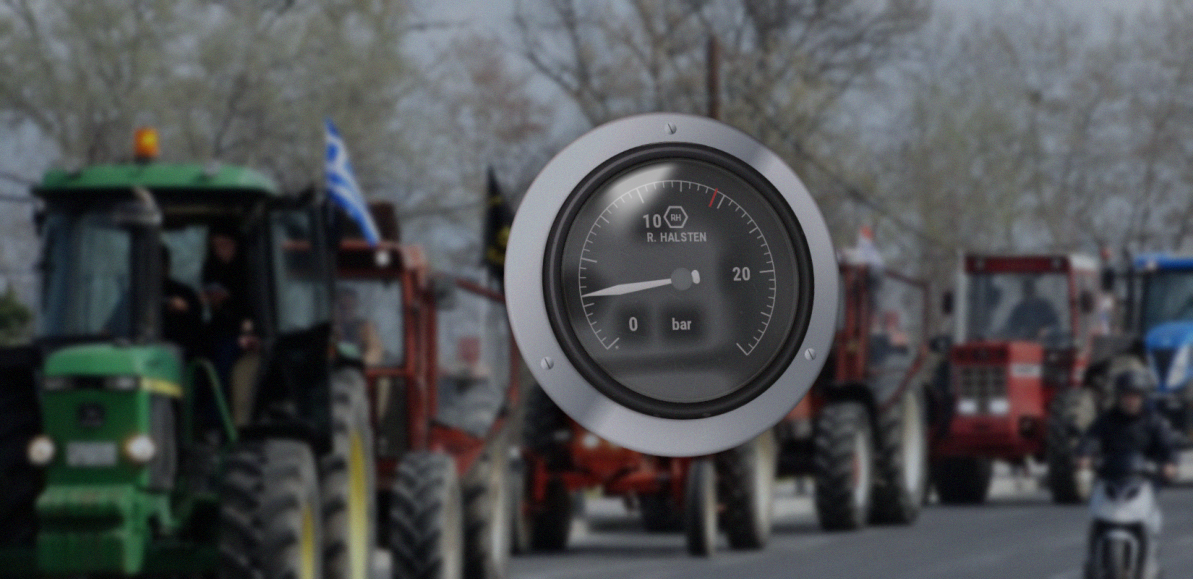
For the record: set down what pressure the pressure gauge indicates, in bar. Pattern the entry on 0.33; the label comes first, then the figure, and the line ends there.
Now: 3
